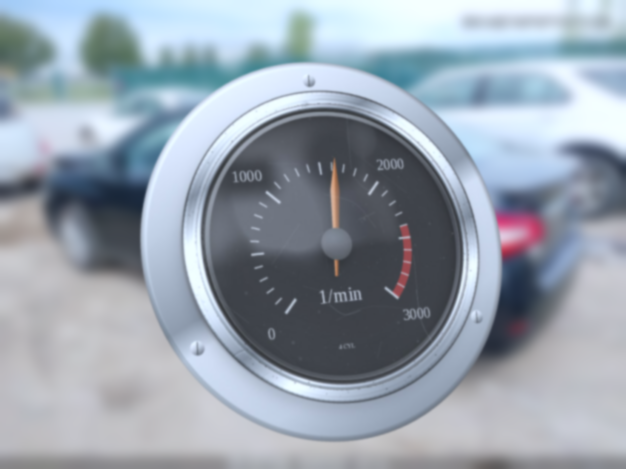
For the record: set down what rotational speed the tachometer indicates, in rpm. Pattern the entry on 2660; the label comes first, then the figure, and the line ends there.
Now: 1600
